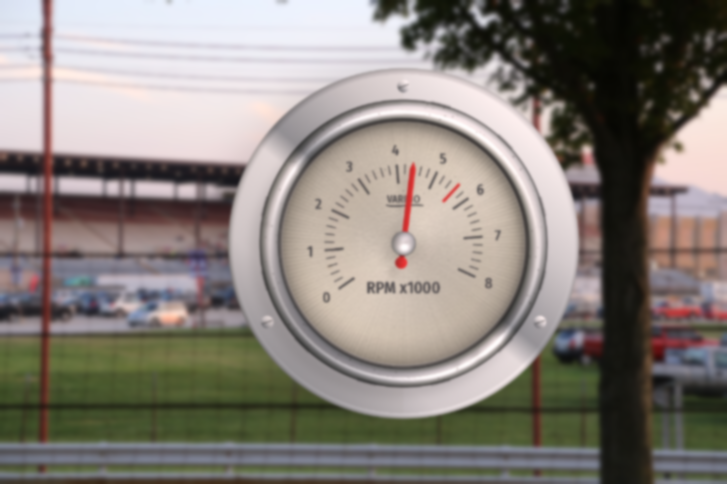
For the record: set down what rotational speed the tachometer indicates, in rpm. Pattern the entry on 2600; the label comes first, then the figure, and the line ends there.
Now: 4400
